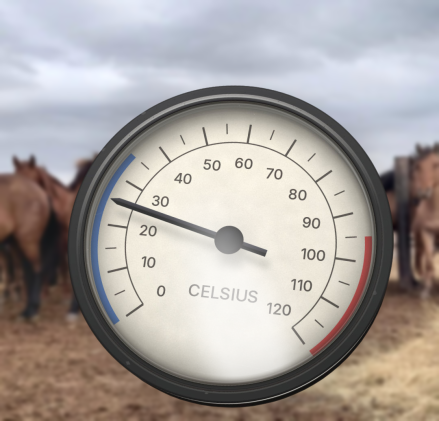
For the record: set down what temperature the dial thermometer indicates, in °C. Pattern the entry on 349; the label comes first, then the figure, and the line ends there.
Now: 25
